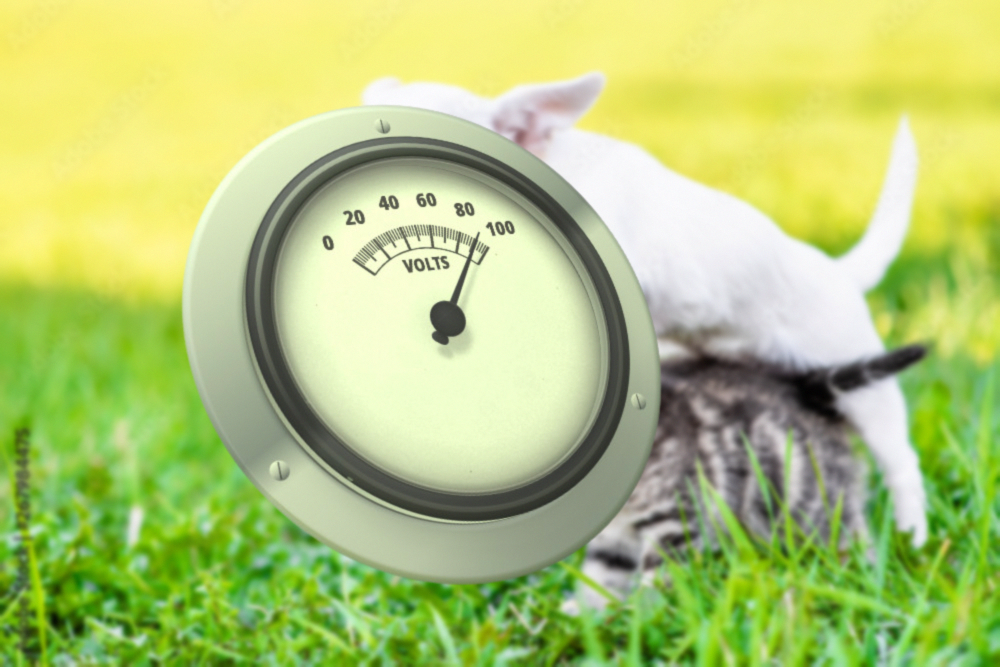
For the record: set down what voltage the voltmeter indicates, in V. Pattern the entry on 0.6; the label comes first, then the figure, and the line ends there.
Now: 90
